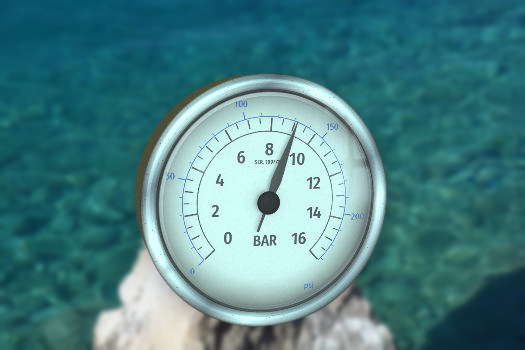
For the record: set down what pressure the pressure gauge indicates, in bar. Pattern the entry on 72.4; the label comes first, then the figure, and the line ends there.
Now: 9
